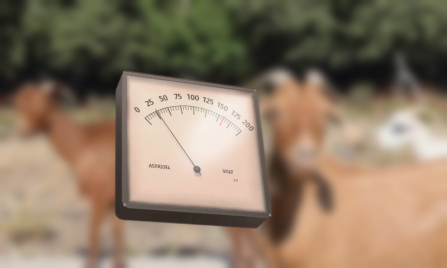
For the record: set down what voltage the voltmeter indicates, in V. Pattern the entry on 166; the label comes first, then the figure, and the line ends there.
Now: 25
